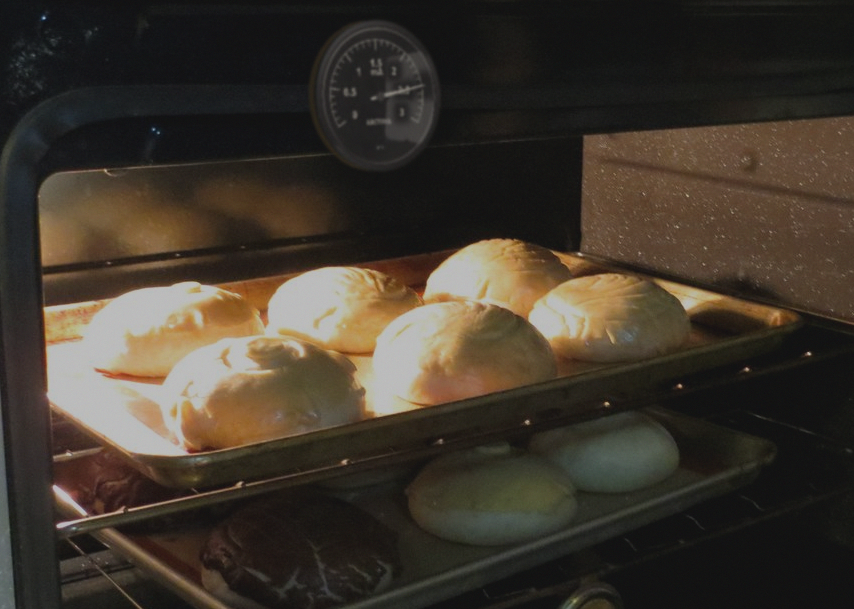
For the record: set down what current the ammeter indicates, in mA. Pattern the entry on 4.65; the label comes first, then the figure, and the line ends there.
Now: 2.5
